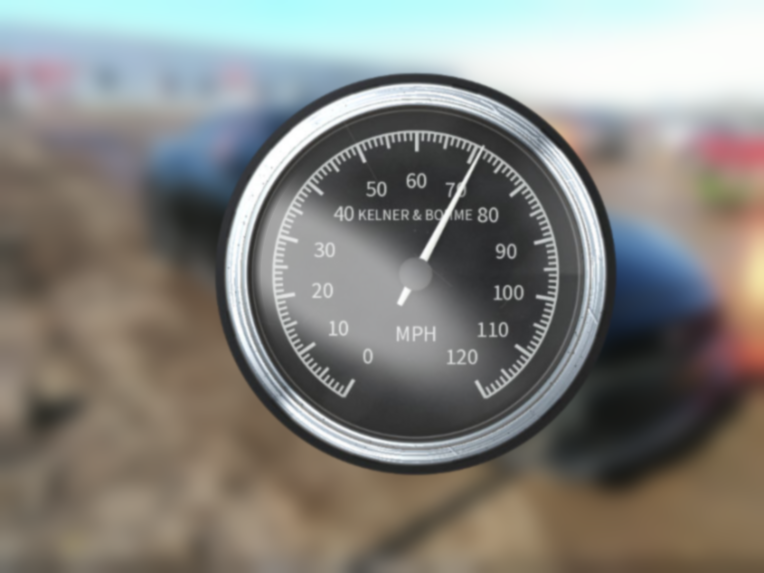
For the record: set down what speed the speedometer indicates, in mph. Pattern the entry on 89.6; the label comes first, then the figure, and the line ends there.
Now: 71
